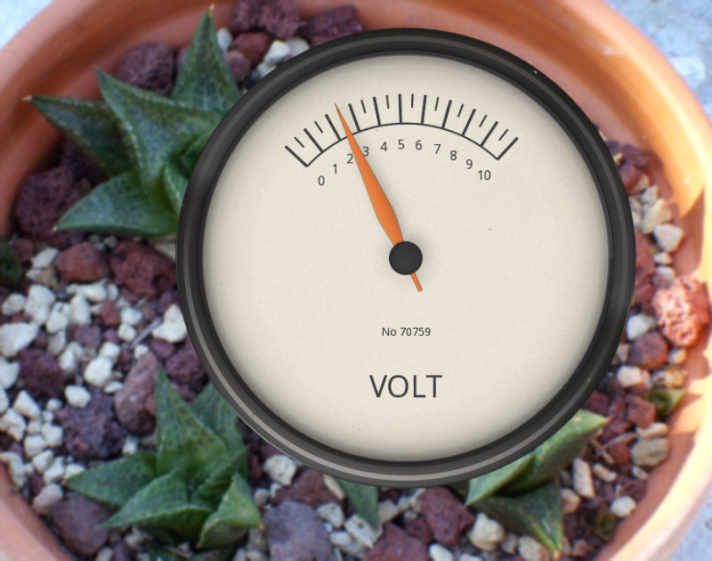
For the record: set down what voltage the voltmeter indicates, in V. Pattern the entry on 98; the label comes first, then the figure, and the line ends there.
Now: 2.5
